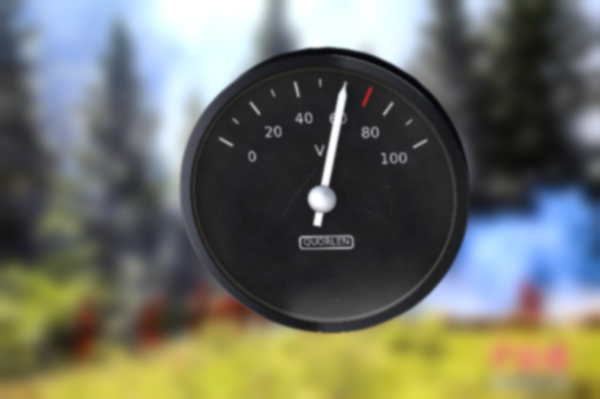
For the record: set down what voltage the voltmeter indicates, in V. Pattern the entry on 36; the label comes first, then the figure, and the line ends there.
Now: 60
